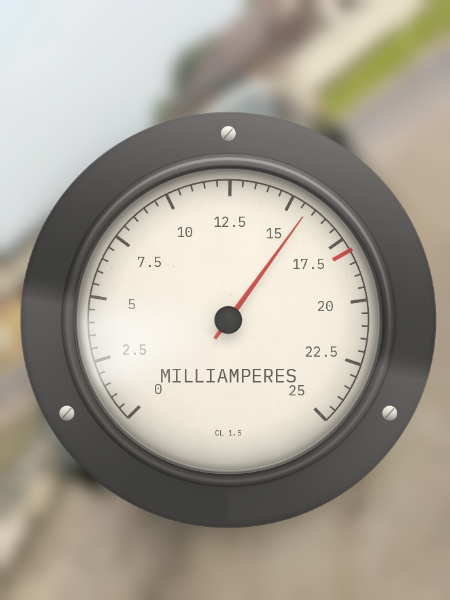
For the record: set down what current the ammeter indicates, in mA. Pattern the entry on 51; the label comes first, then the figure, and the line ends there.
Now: 15.75
